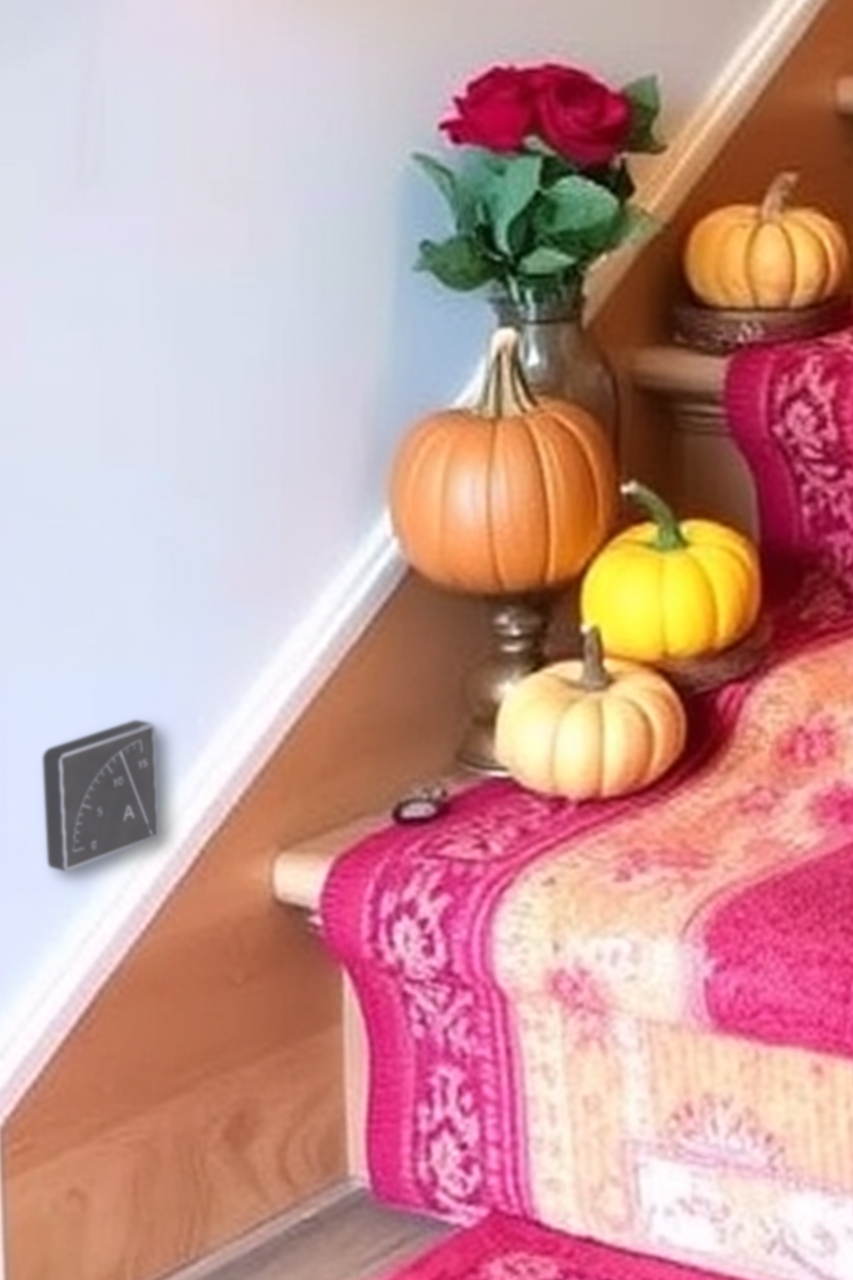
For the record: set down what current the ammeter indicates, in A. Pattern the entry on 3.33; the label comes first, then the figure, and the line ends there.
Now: 12
